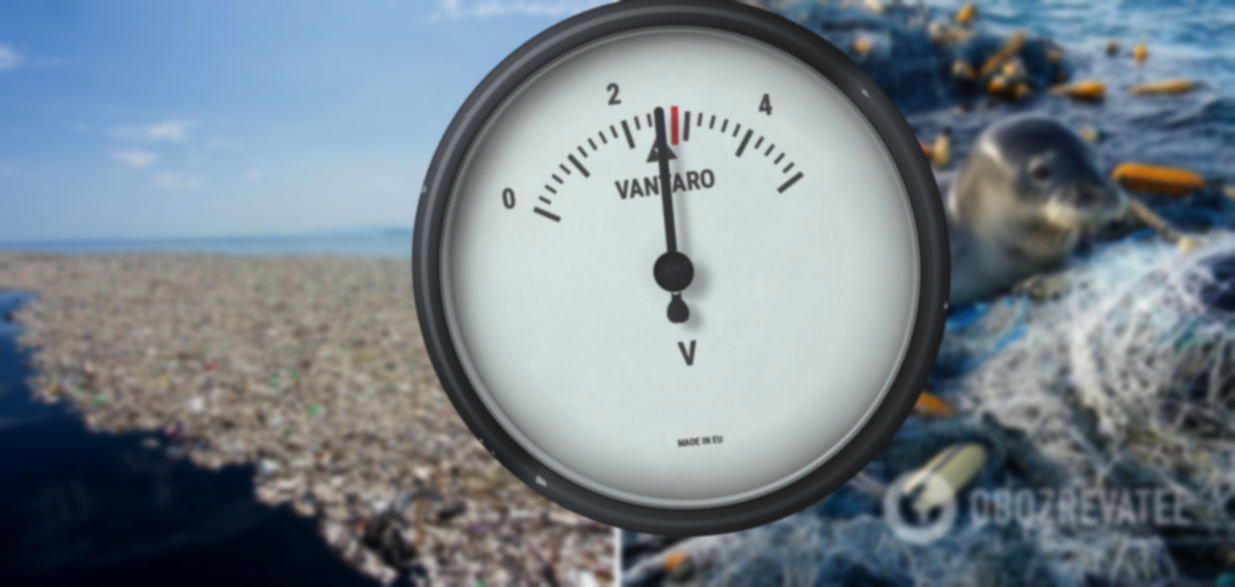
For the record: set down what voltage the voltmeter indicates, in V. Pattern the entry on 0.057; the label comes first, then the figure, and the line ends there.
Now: 2.6
